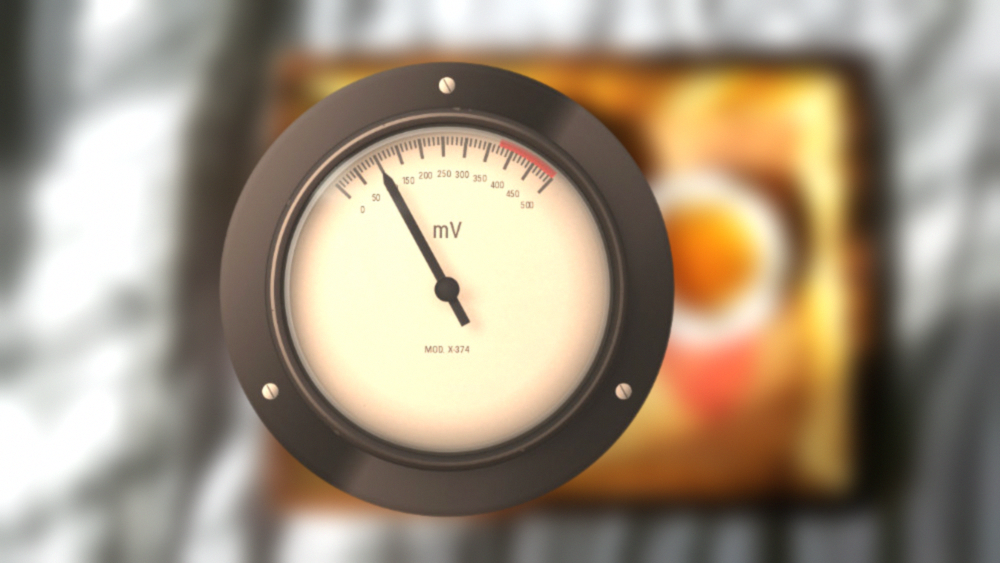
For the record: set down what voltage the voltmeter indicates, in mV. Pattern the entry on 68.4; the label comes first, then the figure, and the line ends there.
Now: 100
